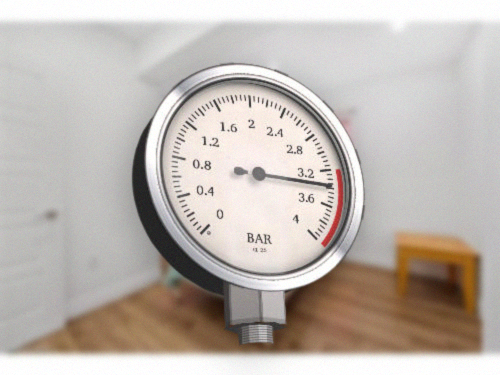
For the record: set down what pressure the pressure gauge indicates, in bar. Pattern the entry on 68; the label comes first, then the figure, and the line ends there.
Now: 3.4
